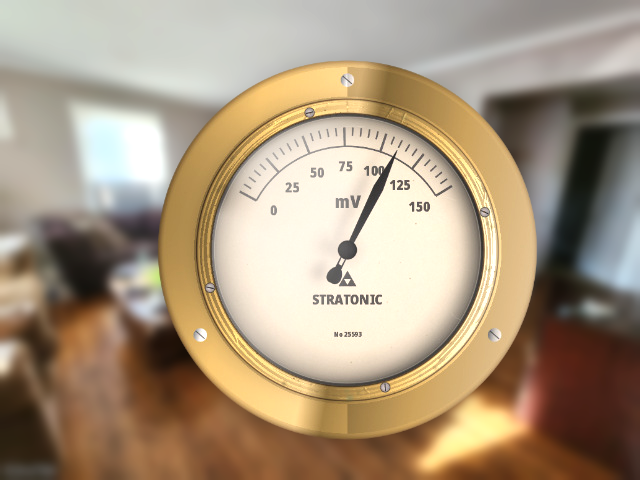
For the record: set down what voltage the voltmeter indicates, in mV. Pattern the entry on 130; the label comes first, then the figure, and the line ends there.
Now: 110
